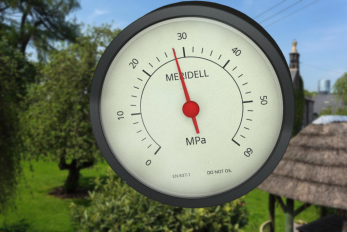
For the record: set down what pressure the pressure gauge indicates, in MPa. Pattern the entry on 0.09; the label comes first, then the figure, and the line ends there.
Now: 28
